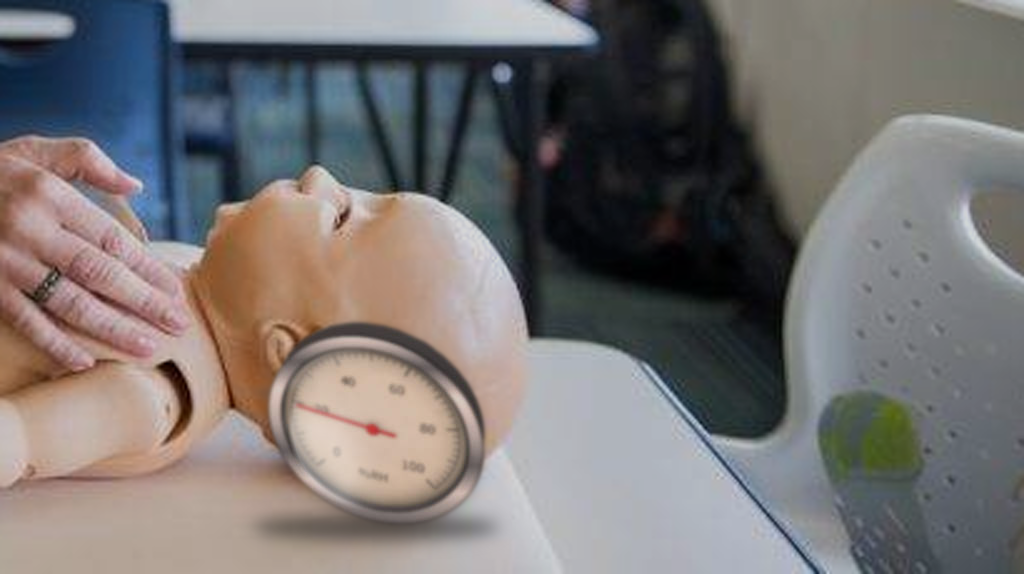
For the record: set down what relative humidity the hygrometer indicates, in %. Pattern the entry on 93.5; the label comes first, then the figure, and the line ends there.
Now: 20
